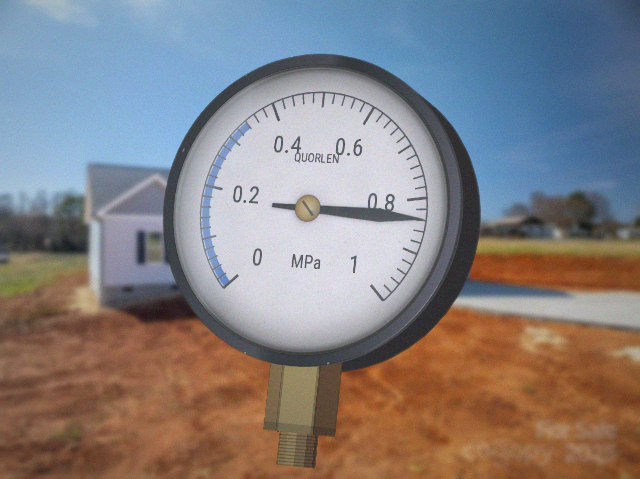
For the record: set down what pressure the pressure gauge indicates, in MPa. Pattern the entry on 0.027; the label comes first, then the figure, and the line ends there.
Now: 0.84
